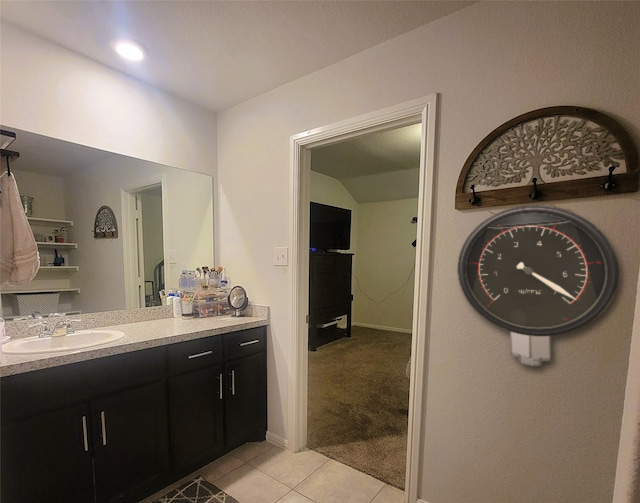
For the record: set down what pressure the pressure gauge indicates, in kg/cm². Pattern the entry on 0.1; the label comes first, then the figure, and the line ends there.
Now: 6.8
